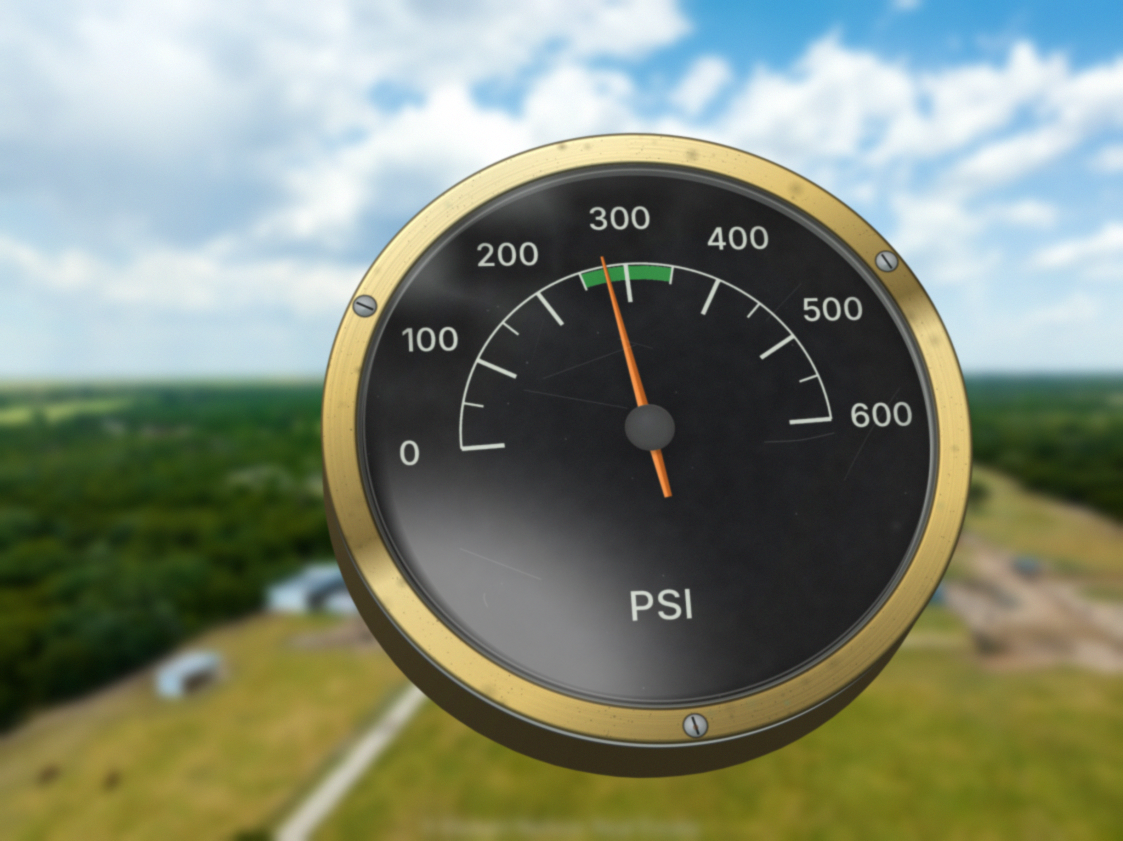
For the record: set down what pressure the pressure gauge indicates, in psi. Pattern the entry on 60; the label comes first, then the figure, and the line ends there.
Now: 275
